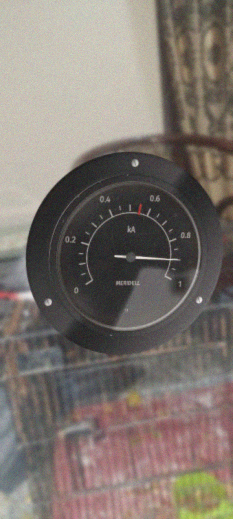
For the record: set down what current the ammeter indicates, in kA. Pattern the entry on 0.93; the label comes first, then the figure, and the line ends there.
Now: 0.9
